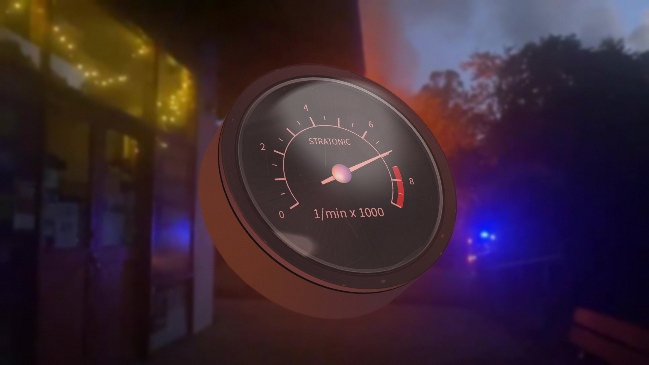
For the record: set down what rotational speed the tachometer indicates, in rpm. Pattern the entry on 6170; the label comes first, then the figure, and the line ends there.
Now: 7000
